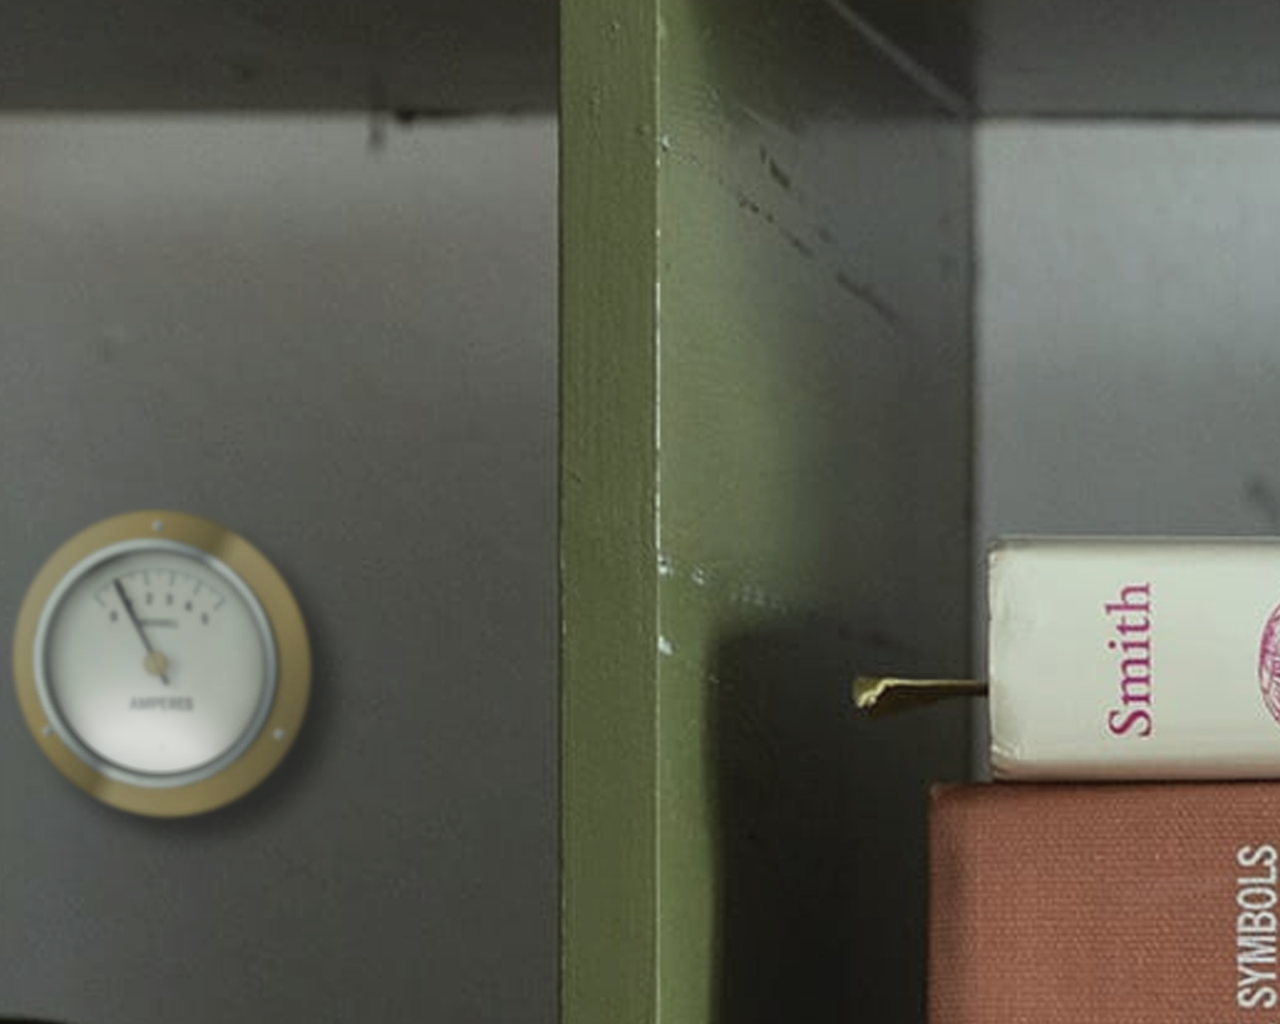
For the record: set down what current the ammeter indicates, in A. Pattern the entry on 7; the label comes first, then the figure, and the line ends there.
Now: 1
